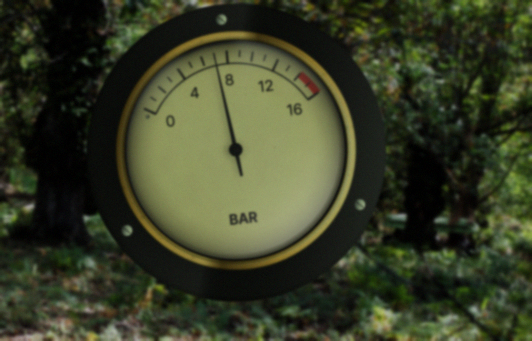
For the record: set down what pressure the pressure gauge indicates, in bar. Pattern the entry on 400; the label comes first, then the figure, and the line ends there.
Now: 7
